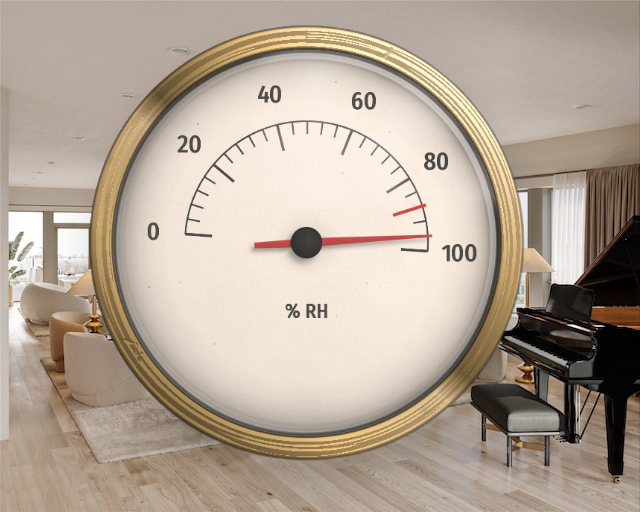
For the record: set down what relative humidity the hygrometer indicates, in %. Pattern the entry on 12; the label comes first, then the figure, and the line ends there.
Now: 96
